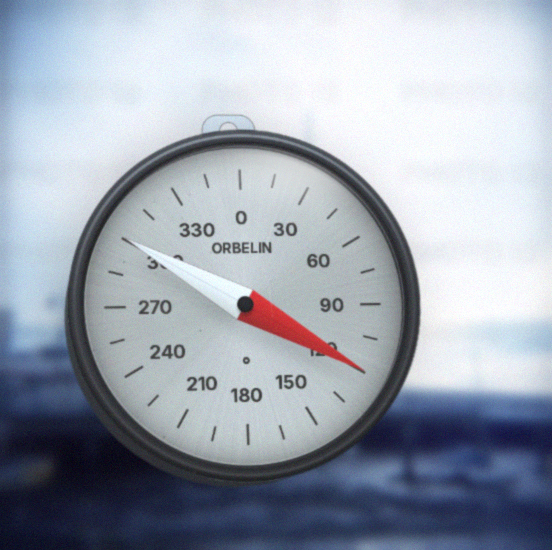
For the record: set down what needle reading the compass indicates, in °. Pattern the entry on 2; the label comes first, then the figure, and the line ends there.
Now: 120
